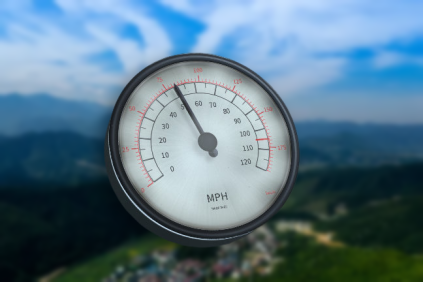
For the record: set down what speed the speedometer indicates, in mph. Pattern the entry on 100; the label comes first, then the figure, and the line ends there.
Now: 50
